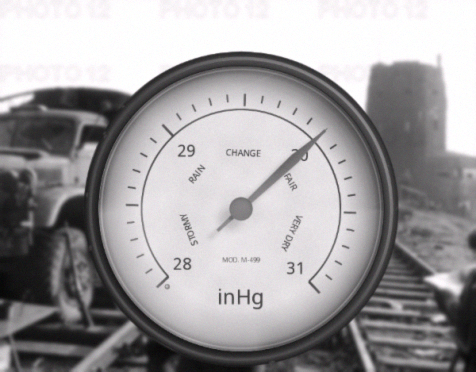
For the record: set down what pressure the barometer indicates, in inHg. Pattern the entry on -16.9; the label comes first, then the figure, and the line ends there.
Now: 30
